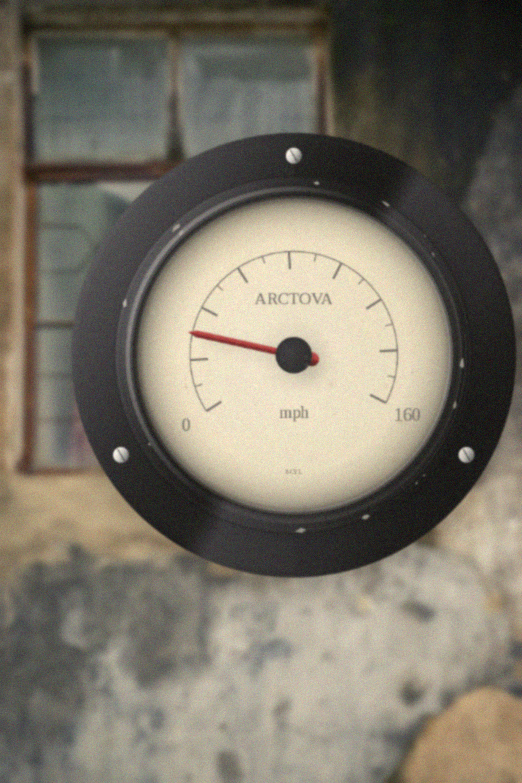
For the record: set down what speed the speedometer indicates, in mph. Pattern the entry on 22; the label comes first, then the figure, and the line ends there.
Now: 30
